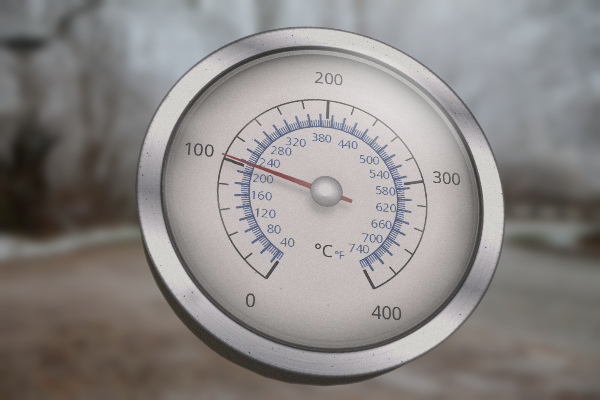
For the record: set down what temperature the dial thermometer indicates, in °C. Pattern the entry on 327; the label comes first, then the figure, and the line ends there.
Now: 100
